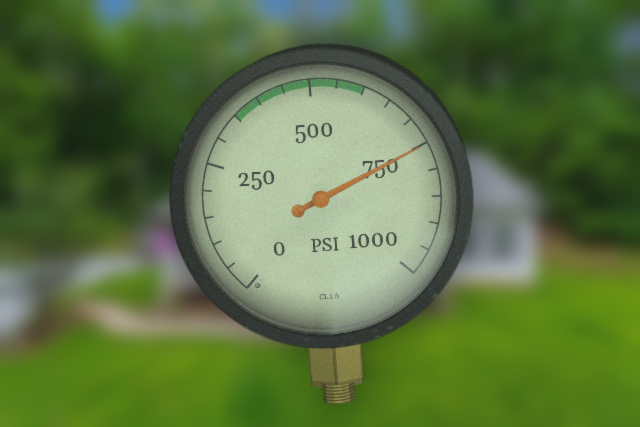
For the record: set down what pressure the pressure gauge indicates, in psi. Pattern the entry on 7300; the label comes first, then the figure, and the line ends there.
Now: 750
